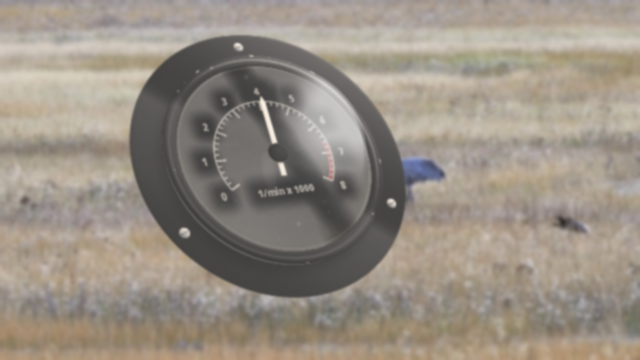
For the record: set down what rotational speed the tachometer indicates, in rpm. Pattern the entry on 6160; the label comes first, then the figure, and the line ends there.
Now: 4000
